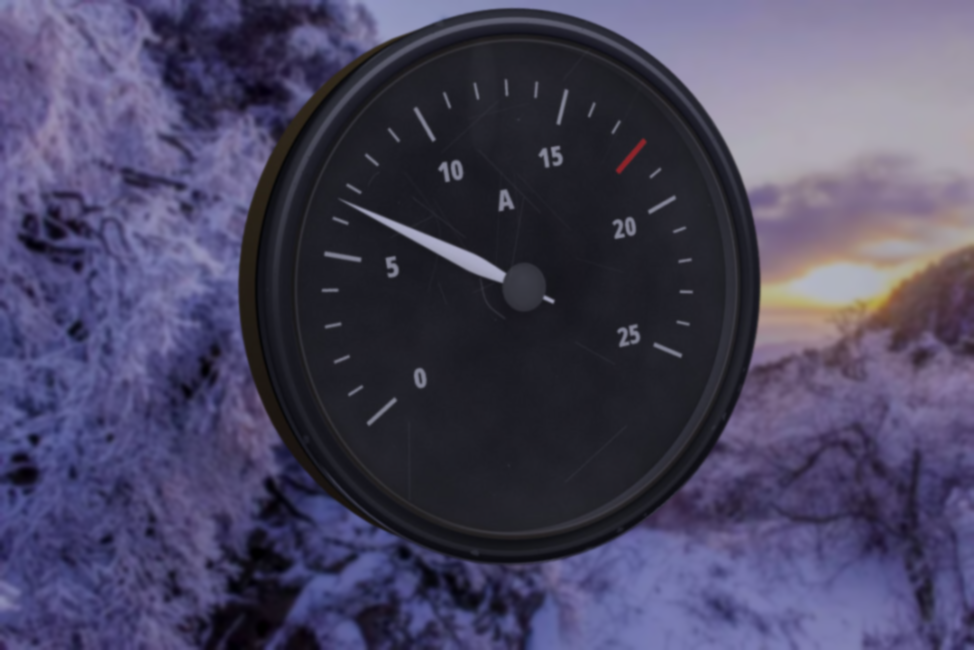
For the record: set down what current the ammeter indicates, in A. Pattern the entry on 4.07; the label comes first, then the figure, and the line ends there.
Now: 6.5
